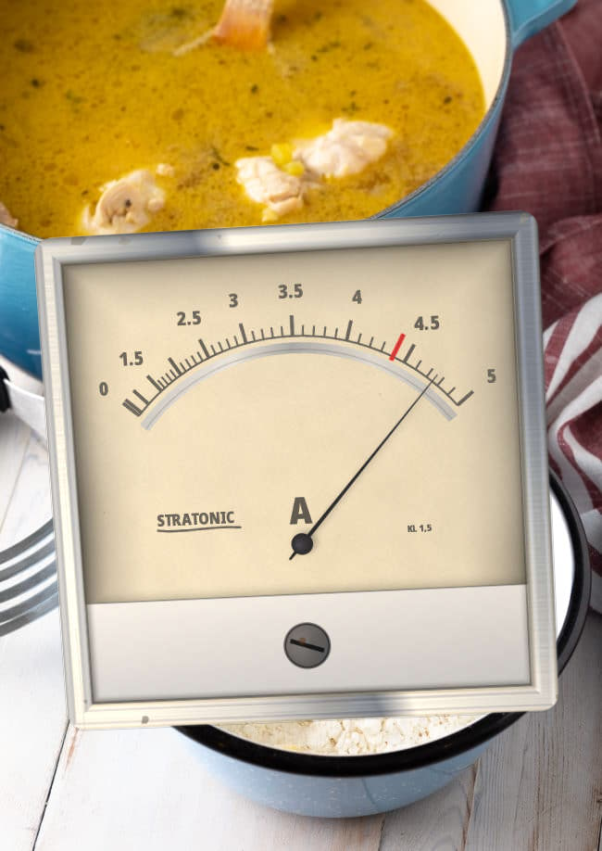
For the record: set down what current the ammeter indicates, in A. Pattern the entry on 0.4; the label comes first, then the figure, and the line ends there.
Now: 4.75
